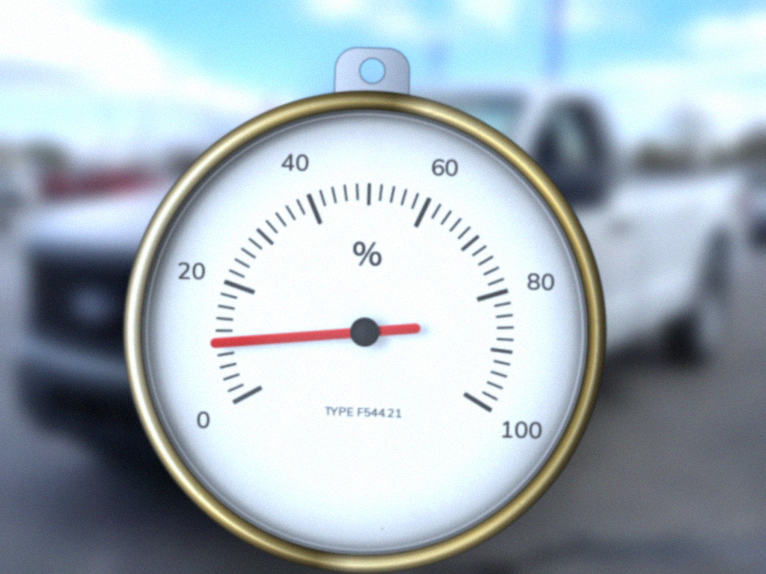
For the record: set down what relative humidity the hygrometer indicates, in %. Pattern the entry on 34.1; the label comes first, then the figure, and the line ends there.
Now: 10
